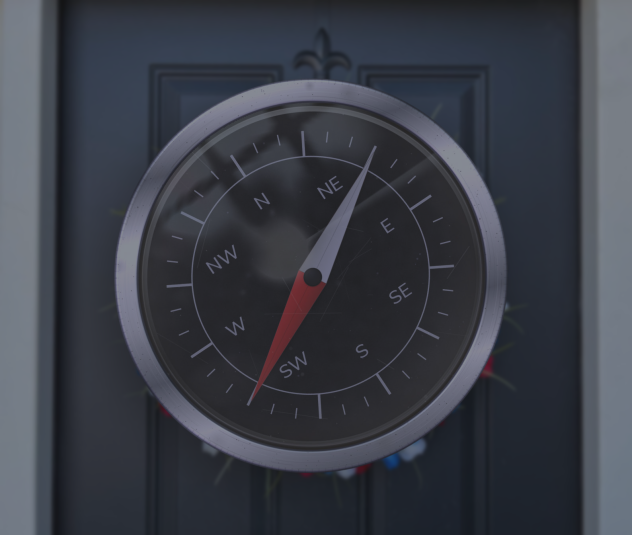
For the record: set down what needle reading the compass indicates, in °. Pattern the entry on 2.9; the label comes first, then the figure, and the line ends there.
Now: 240
